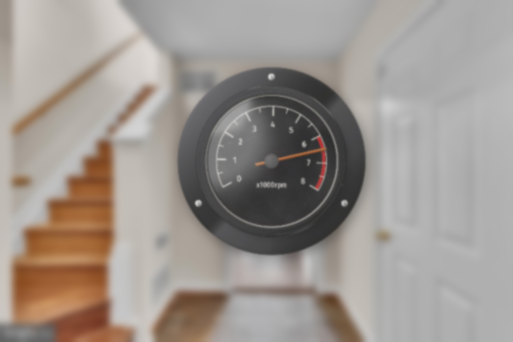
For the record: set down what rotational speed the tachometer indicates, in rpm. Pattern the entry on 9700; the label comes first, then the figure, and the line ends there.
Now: 6500
